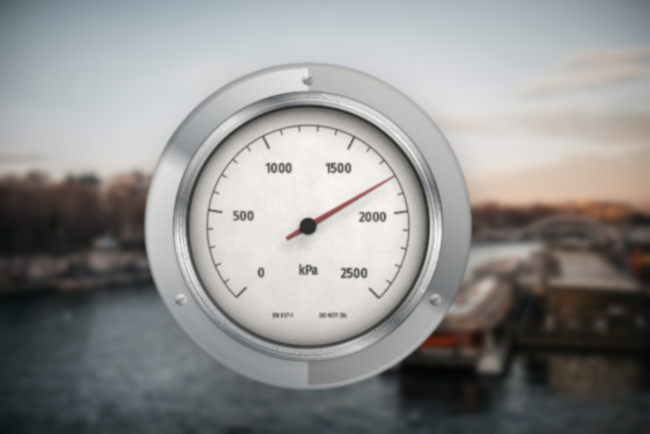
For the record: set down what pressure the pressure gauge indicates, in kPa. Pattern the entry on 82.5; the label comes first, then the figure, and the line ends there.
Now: 1800
